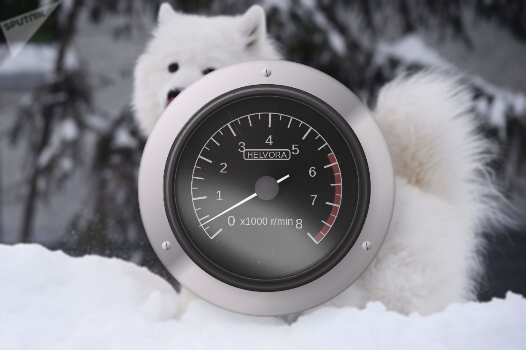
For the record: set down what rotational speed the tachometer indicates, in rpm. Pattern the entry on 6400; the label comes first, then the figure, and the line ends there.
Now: 375
